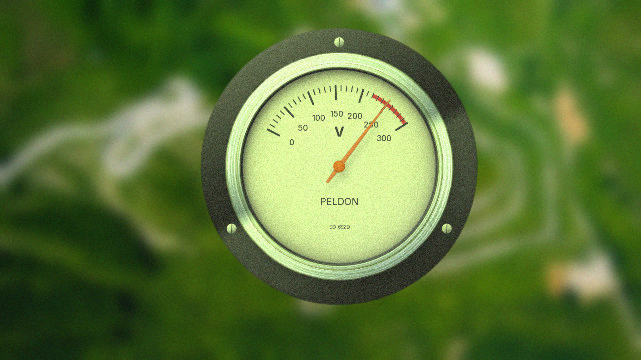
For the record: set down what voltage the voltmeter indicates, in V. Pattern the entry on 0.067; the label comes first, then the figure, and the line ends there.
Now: 250
